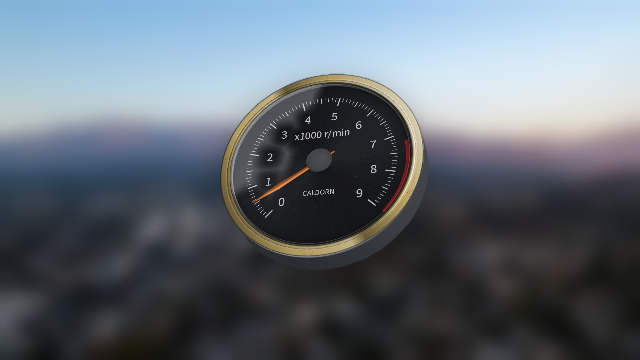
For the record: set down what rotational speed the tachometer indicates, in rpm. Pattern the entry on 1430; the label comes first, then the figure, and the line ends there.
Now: 500
